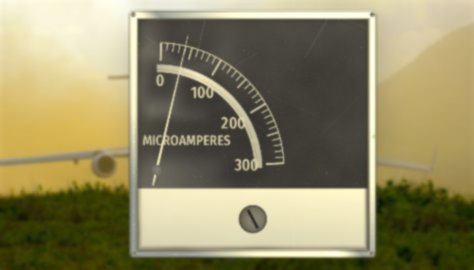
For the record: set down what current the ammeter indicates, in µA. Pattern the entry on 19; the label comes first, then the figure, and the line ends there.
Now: 40
